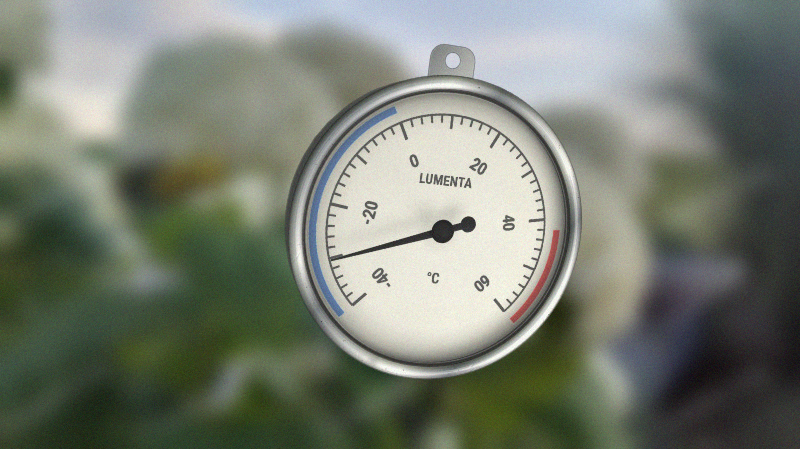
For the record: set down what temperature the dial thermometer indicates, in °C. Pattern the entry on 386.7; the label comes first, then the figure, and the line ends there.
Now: -30
